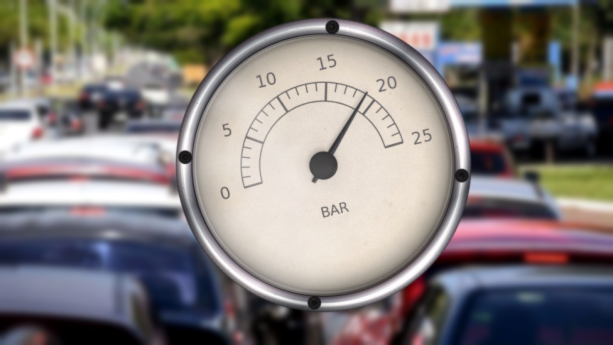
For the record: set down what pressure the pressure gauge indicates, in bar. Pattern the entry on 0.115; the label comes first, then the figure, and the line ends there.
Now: 19
